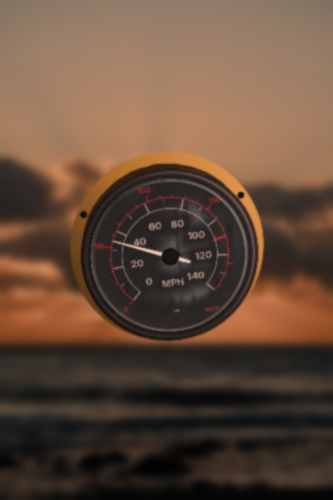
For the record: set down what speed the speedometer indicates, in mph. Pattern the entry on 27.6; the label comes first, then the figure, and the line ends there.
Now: 35
